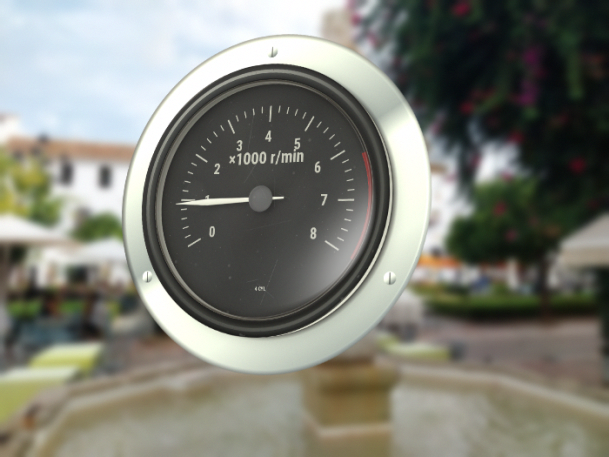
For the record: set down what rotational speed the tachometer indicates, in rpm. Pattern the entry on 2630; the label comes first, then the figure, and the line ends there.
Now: 900
